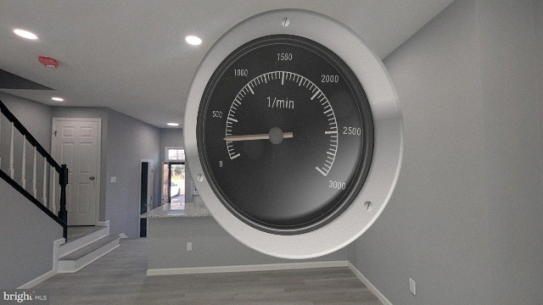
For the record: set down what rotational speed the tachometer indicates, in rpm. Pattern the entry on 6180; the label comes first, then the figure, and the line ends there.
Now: 250
